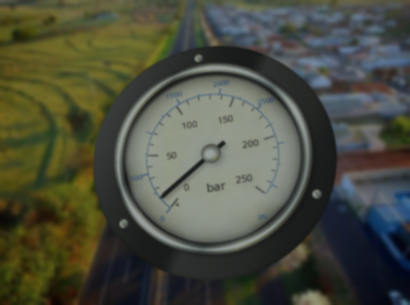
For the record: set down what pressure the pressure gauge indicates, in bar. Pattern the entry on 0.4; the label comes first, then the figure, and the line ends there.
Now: 10
